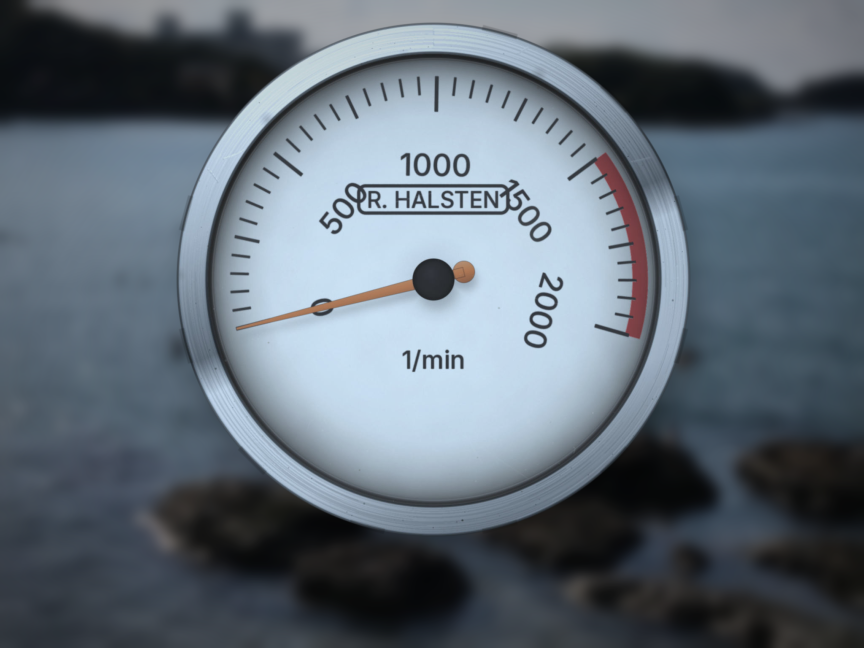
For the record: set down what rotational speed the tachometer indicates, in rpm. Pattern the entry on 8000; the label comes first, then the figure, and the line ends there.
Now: 0
